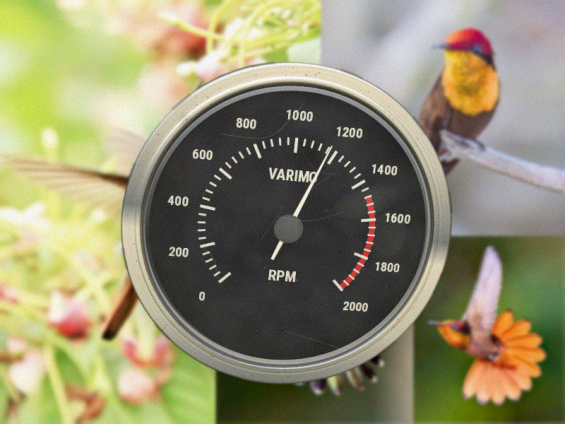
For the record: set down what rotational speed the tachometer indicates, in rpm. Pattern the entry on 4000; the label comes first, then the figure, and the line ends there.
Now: 1160
